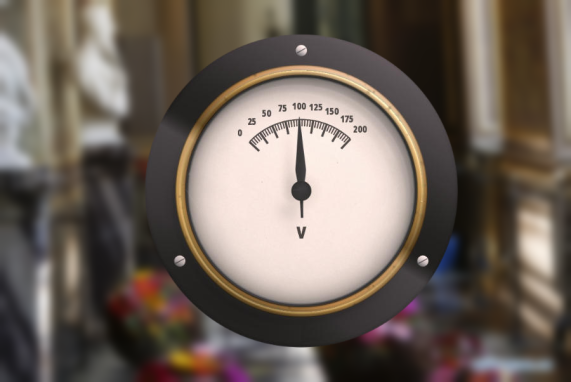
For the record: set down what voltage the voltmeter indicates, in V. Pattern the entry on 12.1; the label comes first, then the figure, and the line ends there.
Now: 100
